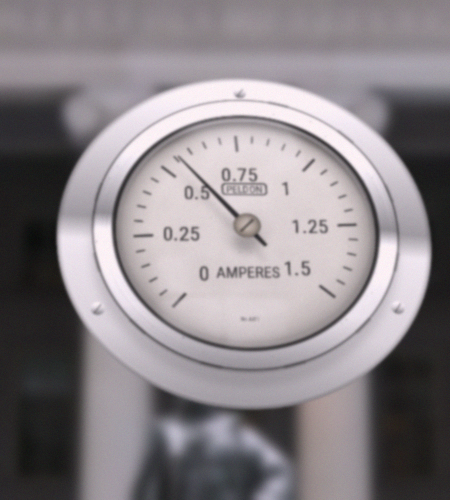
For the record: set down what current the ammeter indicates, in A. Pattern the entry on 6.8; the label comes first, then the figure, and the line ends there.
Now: 0.55
